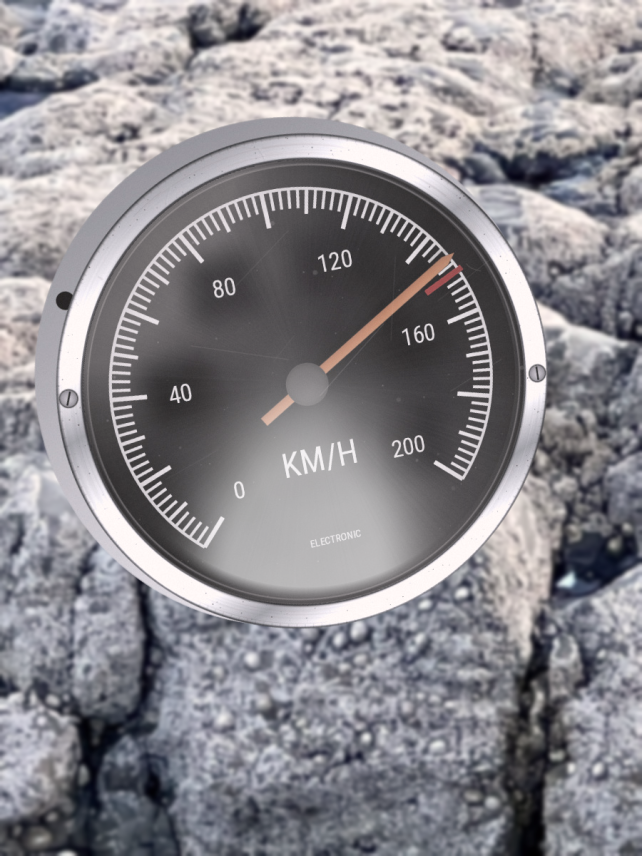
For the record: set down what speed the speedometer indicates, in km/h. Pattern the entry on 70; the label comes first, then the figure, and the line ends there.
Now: 146
